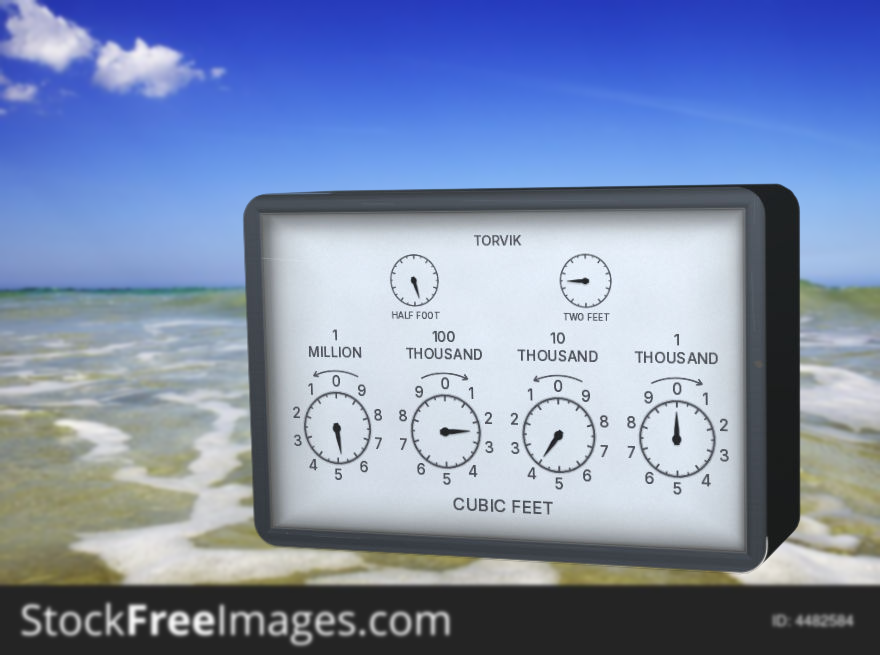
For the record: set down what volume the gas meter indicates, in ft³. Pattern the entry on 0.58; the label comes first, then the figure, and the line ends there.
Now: 524000
